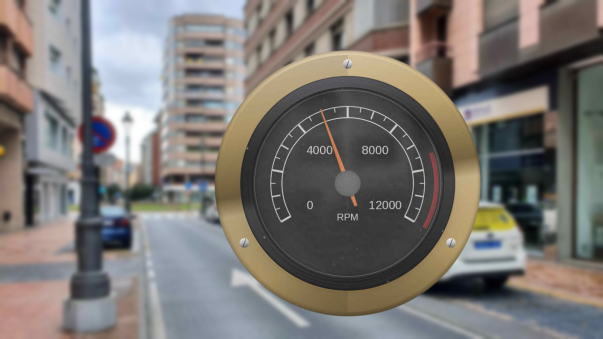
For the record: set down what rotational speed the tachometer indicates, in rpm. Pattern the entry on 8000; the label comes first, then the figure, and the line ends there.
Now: 5000
